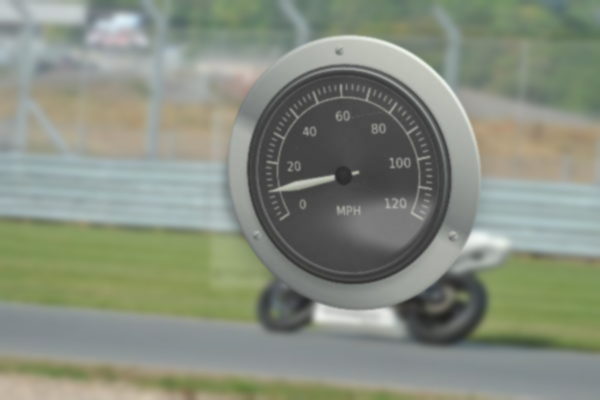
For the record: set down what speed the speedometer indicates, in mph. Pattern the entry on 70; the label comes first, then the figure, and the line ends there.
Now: 10
